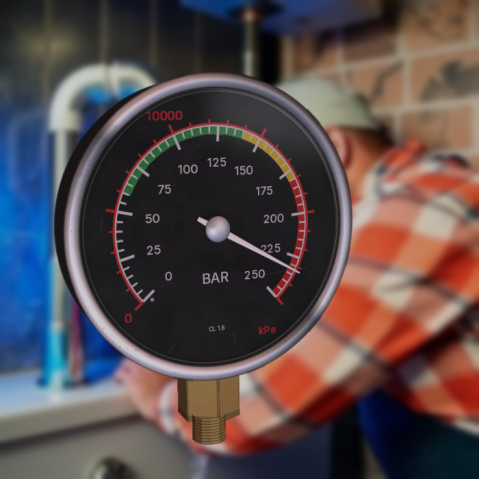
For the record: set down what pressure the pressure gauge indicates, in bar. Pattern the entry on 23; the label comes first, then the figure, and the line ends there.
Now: 232.5
